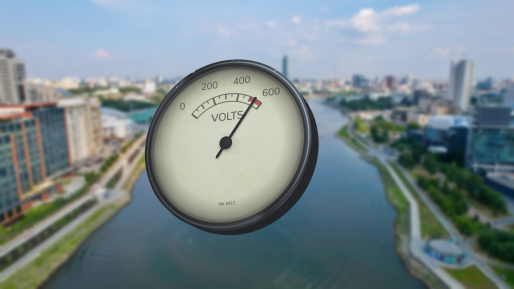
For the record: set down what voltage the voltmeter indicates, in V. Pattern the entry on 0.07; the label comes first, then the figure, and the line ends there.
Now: 550
